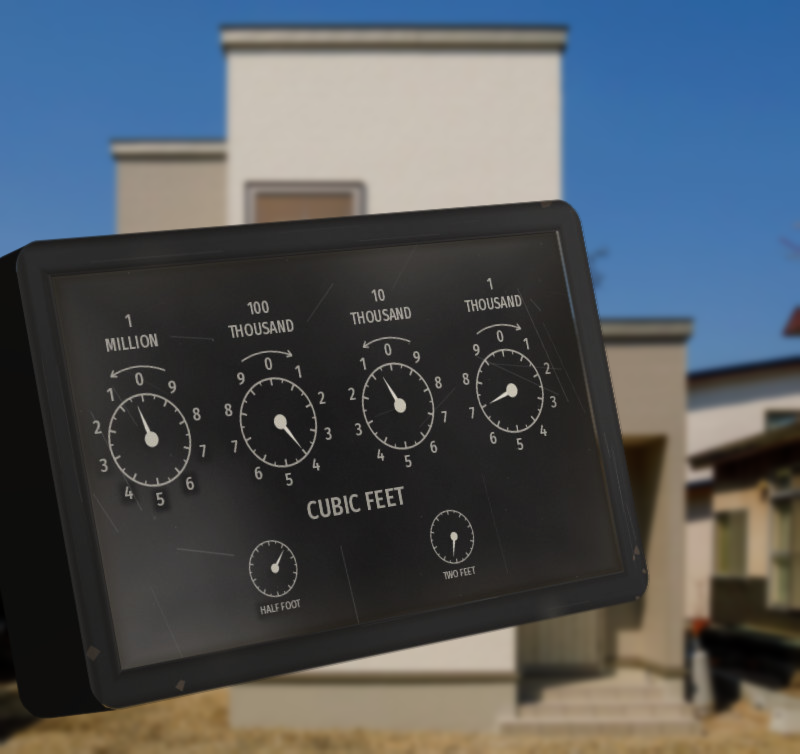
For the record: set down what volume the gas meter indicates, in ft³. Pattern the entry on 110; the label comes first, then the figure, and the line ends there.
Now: 40700
